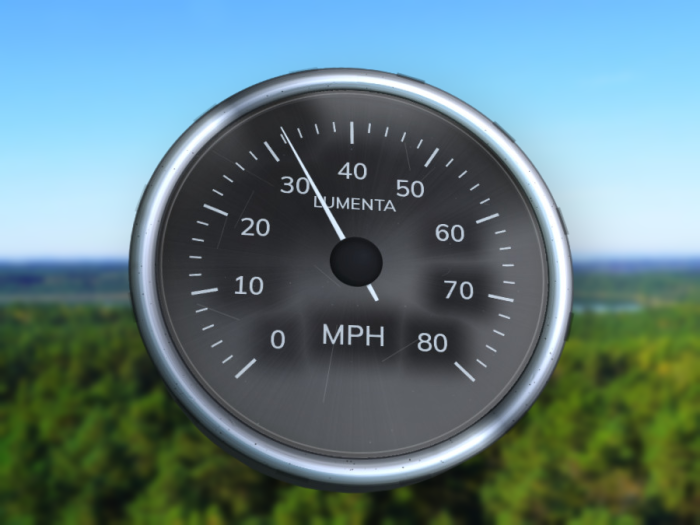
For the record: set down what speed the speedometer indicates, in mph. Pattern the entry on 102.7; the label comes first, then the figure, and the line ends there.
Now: 32
